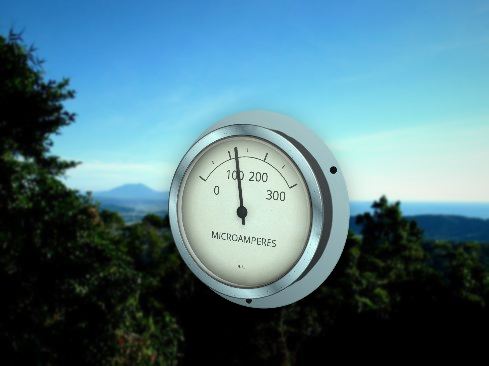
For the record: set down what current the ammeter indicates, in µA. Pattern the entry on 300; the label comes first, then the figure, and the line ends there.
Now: 125
